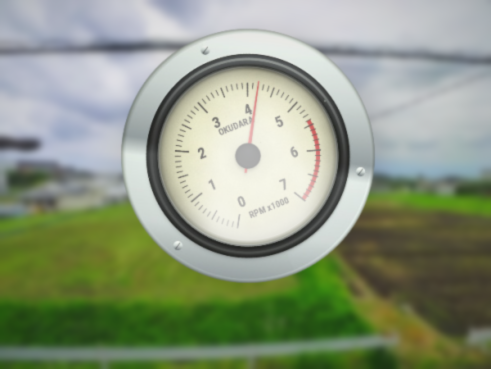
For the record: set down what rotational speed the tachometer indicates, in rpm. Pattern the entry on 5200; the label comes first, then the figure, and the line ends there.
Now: 4200
